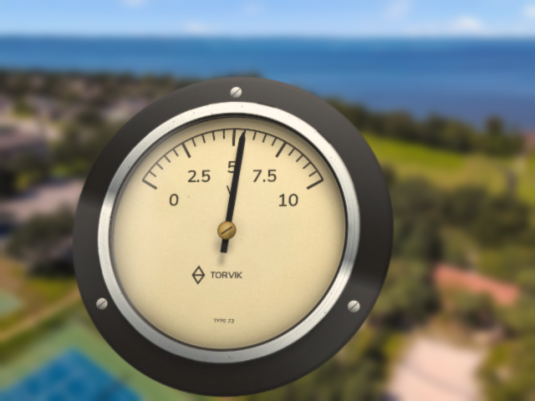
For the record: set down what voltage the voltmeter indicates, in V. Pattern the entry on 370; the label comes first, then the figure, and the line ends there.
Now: 5.5
